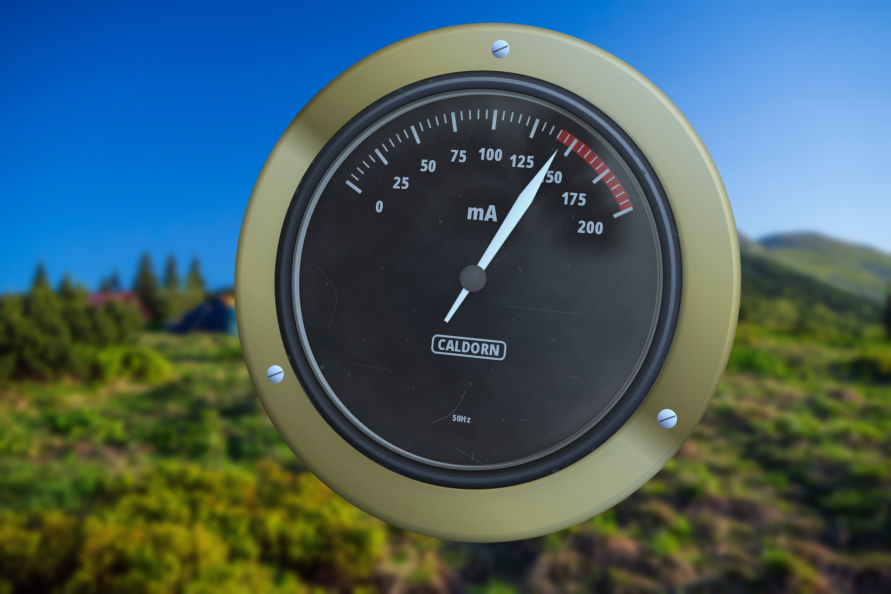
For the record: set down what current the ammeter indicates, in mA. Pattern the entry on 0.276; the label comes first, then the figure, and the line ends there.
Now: 145
